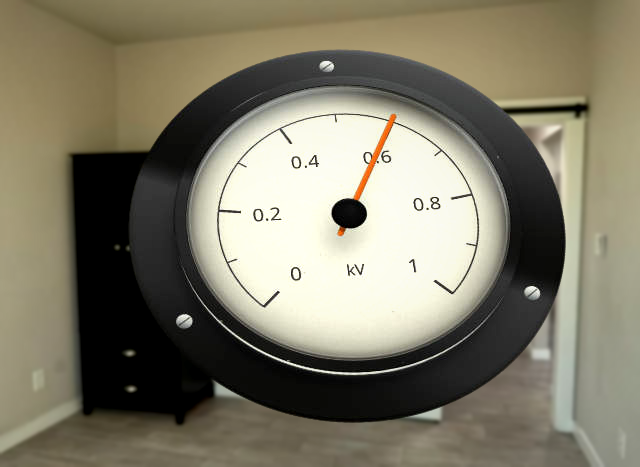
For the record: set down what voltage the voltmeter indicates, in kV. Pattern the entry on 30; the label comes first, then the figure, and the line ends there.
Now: 0.6
